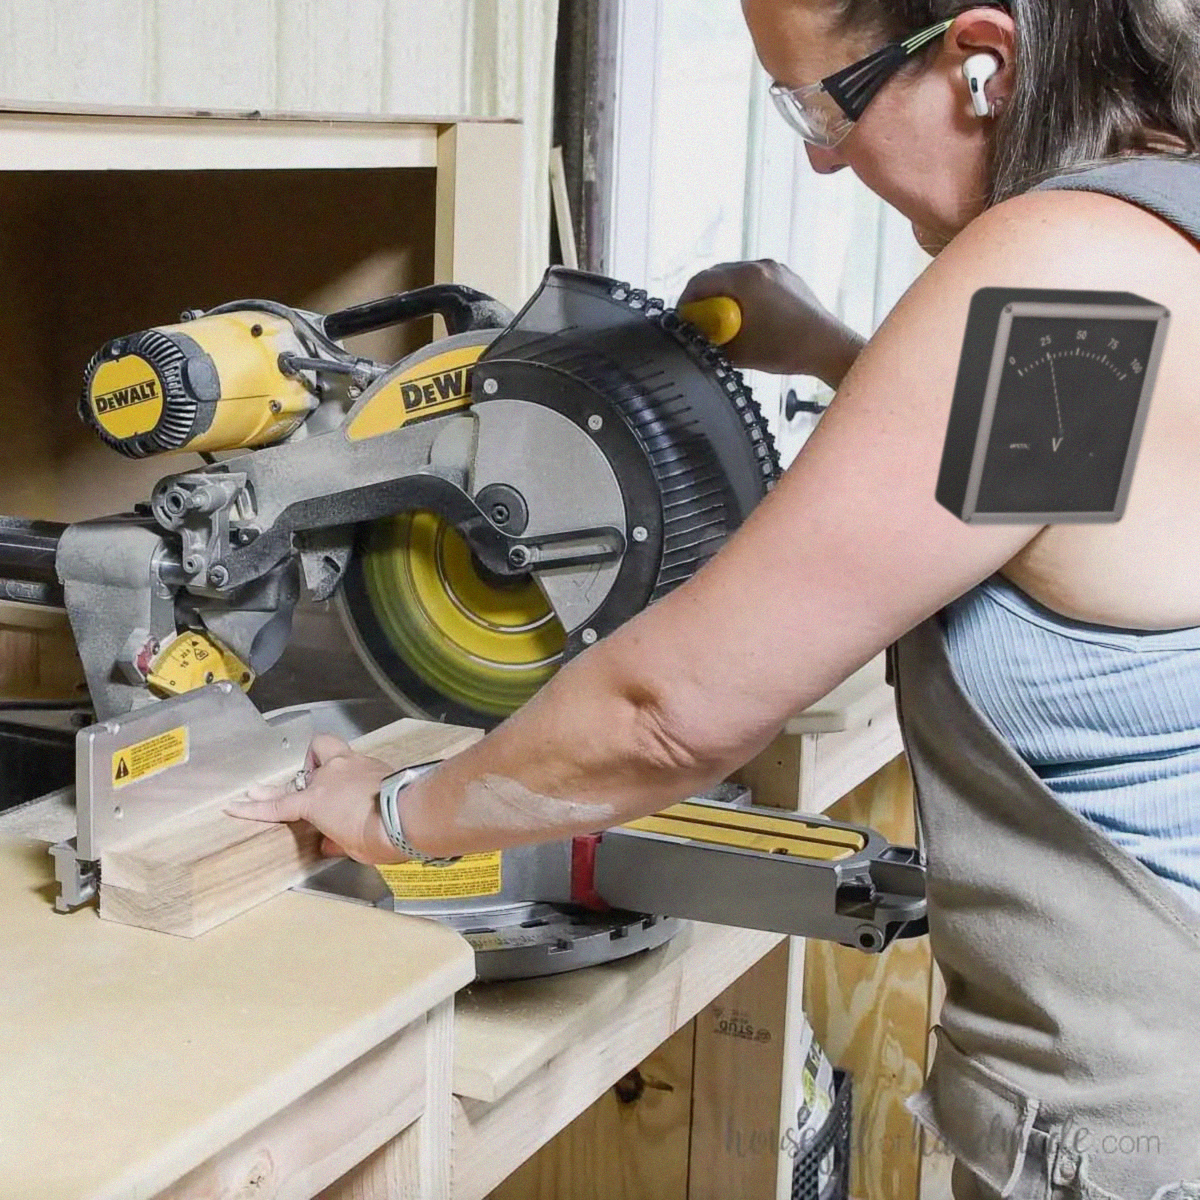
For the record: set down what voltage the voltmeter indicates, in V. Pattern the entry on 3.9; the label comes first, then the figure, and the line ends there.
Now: 25
